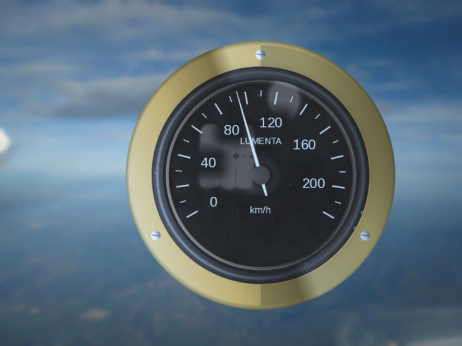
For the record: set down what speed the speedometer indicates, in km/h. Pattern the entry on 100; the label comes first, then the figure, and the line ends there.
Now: 95
